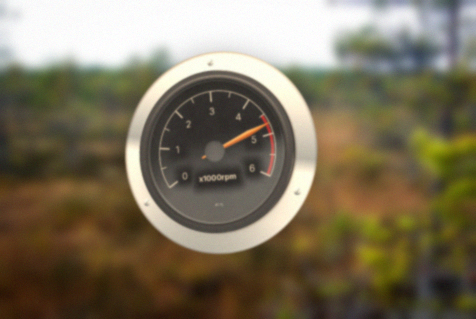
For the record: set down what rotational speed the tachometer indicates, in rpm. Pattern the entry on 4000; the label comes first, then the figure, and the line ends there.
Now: 4750
